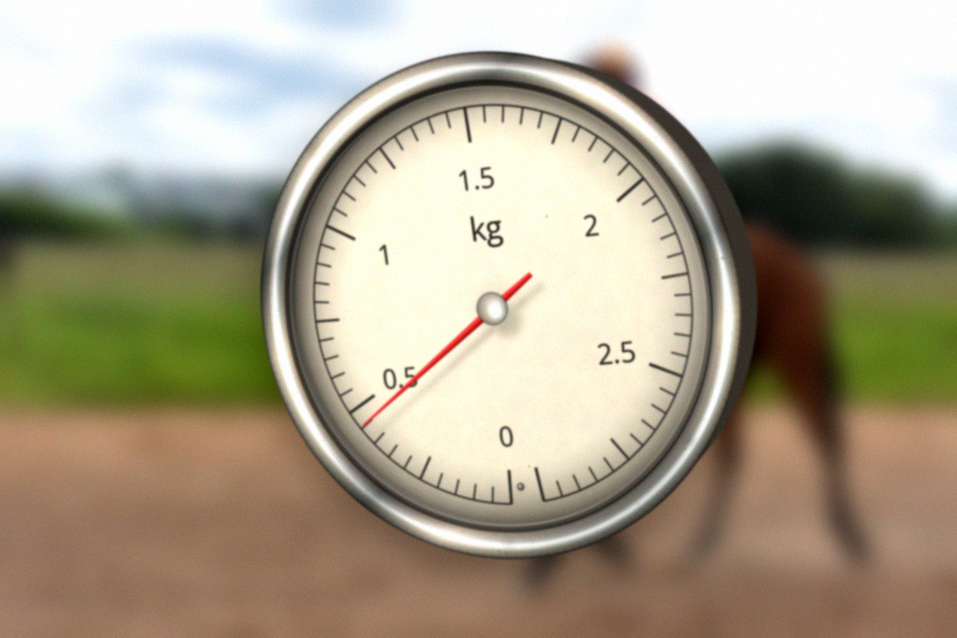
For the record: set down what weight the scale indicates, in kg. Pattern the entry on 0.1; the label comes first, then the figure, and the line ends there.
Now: 0.45
